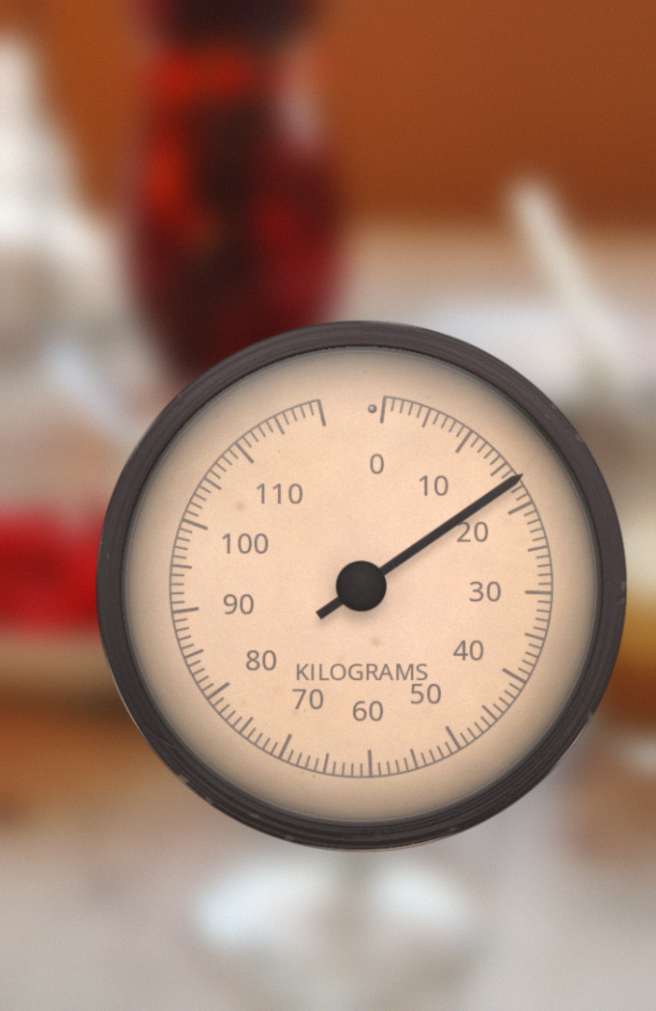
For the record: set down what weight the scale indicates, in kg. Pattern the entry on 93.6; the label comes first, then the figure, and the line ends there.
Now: 17
